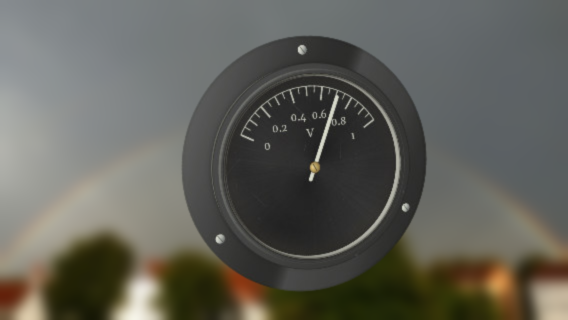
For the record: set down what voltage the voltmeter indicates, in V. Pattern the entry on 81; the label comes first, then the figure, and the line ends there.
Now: 0.7
